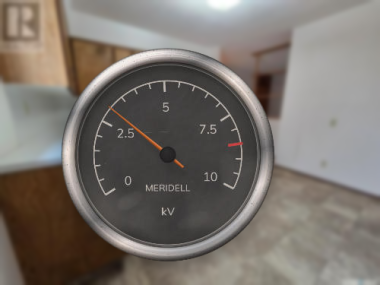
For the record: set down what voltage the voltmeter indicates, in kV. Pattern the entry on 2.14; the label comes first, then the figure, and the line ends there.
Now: 3
